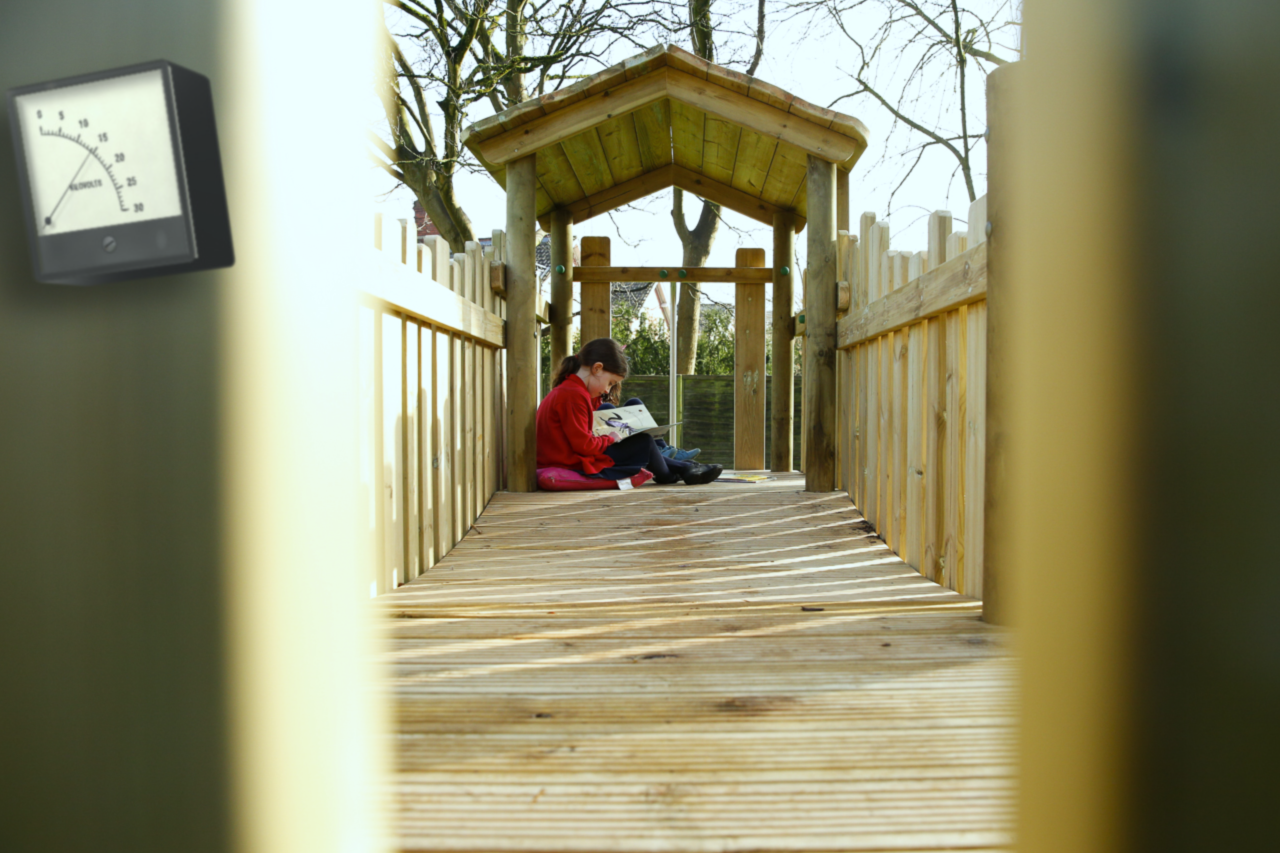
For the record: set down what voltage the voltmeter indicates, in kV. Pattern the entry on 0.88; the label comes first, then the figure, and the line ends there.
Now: 15
